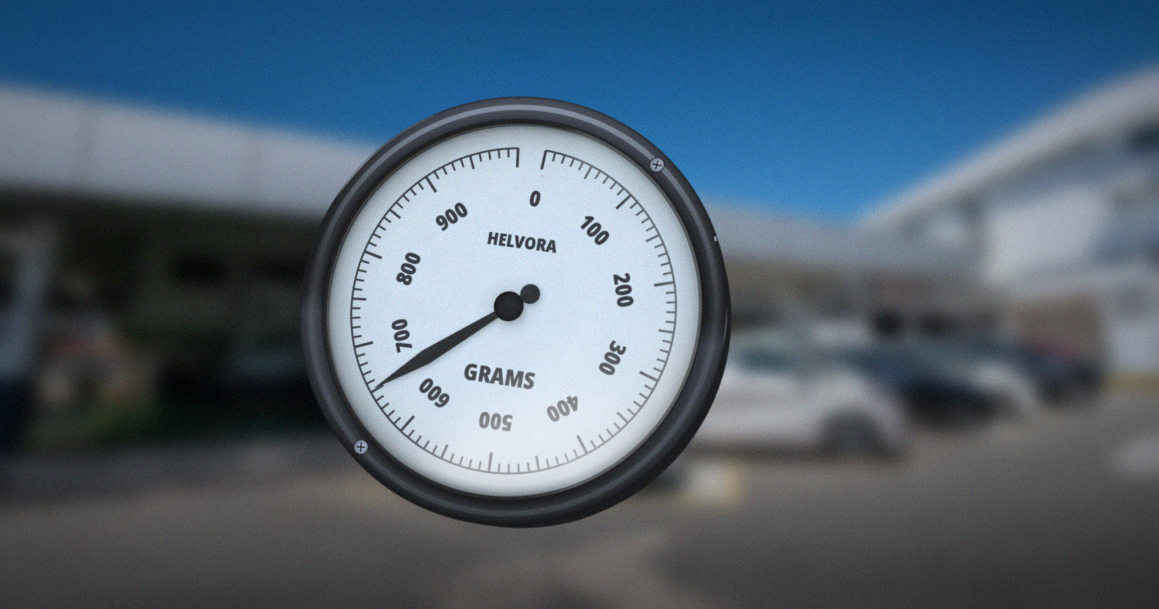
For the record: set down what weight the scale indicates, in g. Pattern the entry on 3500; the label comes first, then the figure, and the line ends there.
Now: 650
